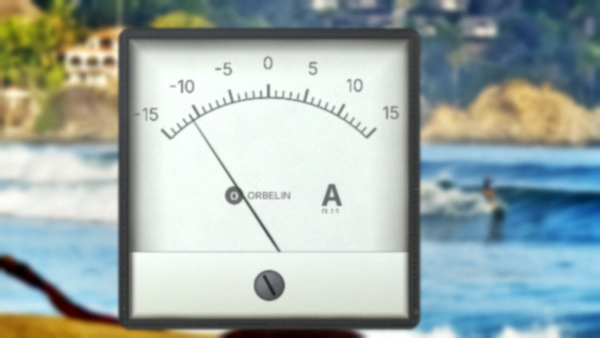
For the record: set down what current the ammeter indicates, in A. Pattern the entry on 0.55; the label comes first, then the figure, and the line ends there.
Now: -11
